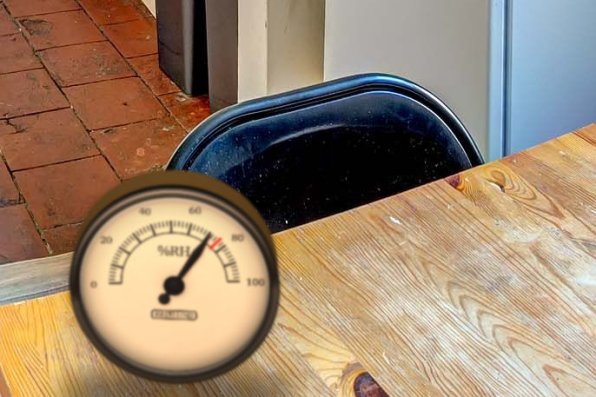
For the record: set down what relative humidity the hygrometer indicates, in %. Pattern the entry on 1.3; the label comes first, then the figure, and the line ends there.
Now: 70
